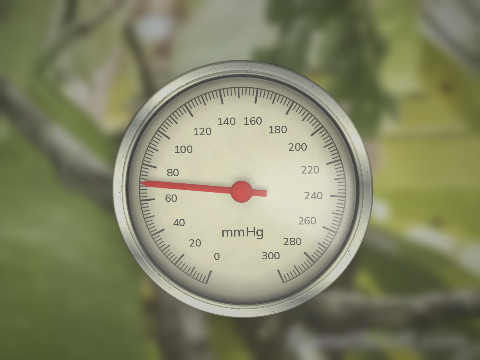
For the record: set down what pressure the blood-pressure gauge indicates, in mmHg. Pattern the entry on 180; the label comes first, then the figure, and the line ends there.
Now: 70
